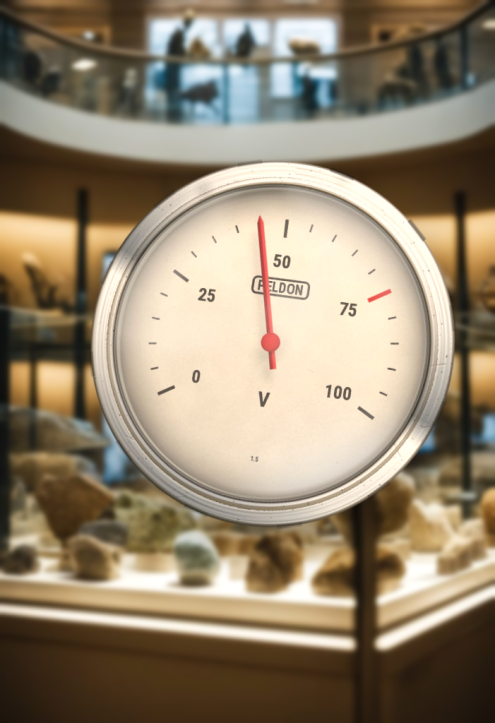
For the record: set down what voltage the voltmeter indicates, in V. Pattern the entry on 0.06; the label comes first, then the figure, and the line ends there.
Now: 45
